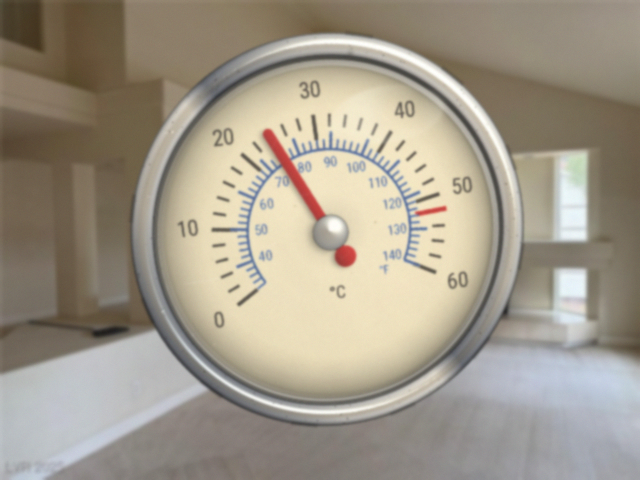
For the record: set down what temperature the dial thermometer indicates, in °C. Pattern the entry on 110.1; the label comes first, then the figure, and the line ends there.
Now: 24
